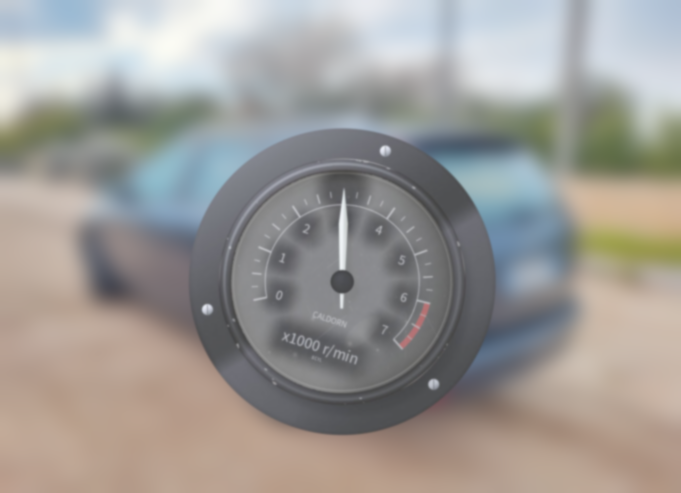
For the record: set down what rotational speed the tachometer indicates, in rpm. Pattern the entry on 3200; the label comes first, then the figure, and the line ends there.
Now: 3000
